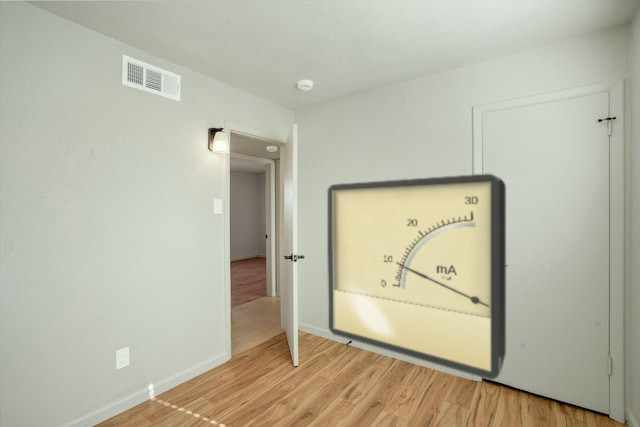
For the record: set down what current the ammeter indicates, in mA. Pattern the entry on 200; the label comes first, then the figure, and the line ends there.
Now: 10
